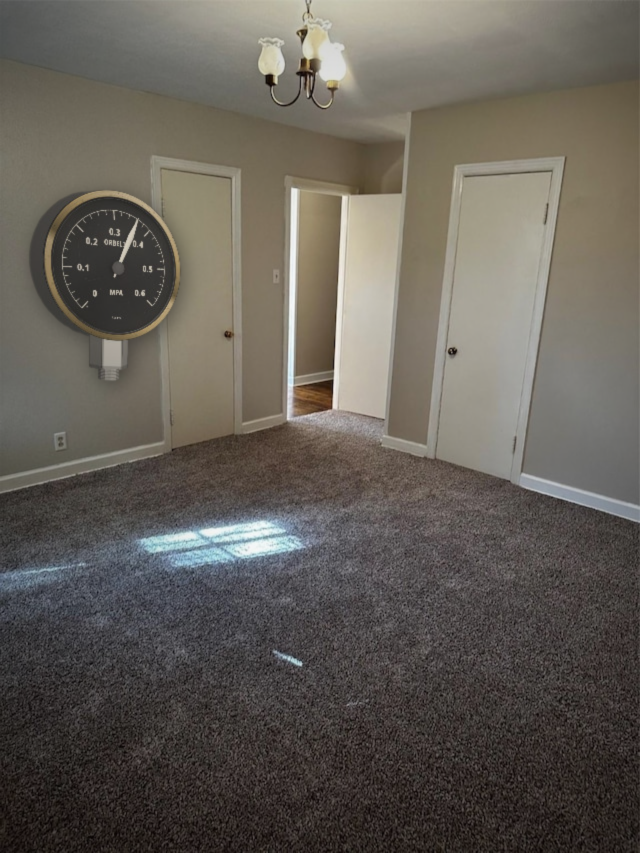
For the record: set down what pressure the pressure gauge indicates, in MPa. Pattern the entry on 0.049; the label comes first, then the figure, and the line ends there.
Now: 0.36
